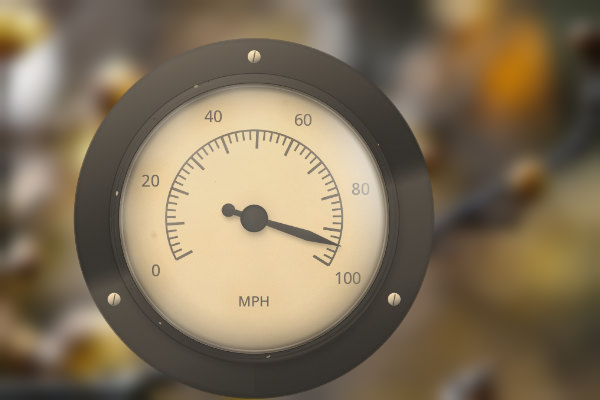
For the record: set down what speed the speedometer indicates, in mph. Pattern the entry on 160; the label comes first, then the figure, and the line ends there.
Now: 94
